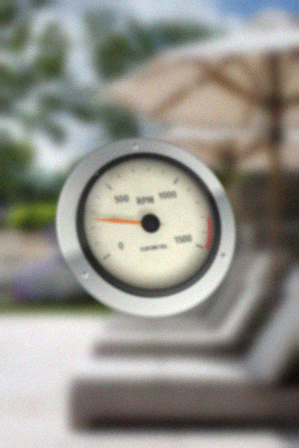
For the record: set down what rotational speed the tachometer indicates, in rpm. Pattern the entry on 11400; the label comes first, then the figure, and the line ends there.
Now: 250
